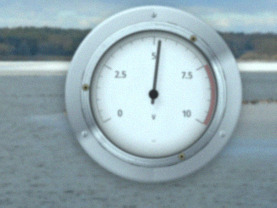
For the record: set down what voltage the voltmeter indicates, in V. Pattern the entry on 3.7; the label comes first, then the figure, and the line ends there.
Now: 5.25
